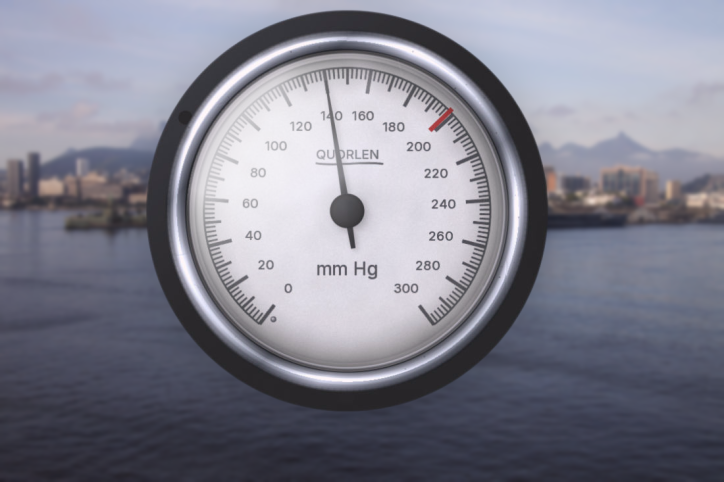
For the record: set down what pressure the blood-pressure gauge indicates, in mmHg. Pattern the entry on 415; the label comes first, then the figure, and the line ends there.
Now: 140
